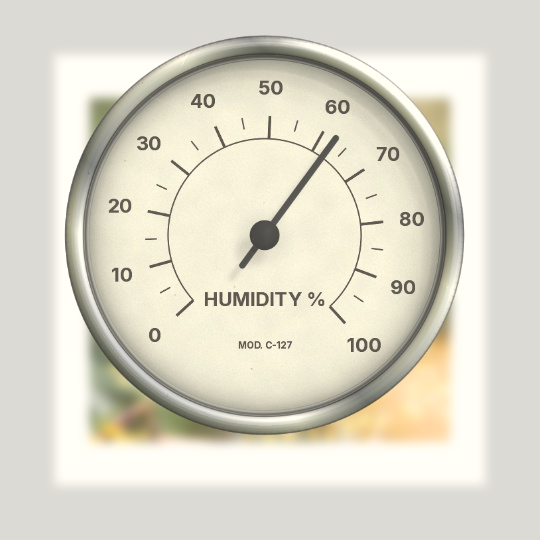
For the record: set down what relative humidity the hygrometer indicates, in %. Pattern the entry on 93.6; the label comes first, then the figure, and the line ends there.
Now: 62.5
